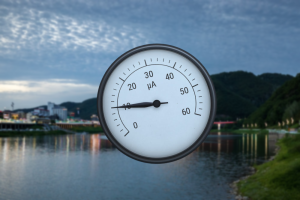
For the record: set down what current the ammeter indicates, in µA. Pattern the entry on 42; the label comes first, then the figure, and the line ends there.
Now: 10
